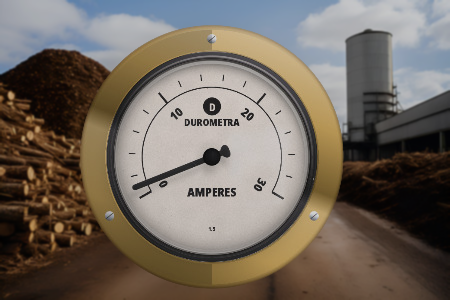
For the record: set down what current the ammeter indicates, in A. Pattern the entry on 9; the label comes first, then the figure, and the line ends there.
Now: 1
